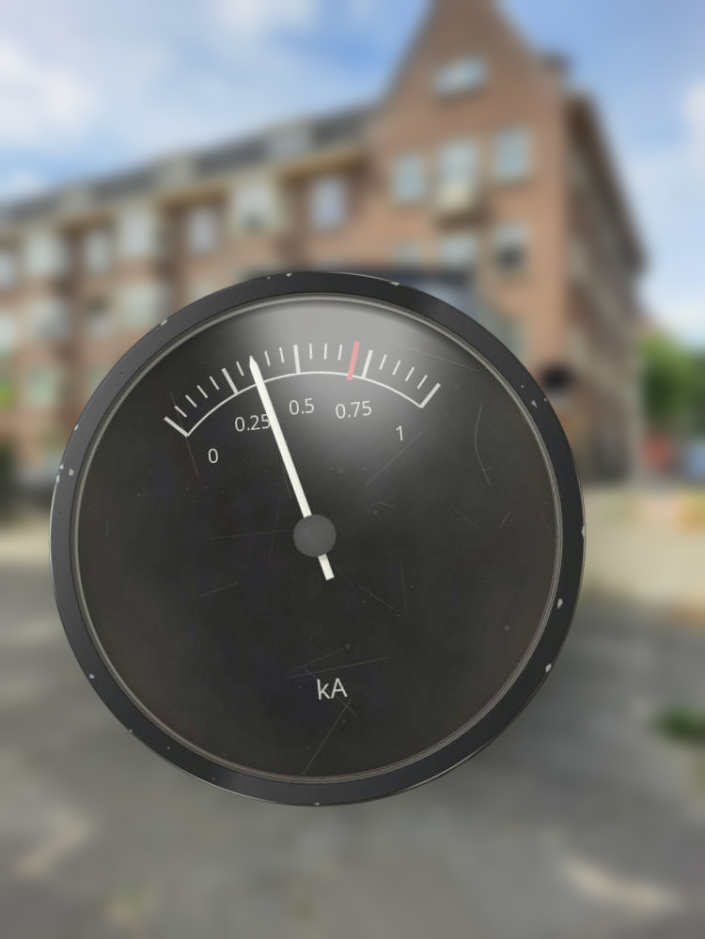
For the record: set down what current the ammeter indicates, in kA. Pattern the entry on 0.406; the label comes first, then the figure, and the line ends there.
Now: 0.35
